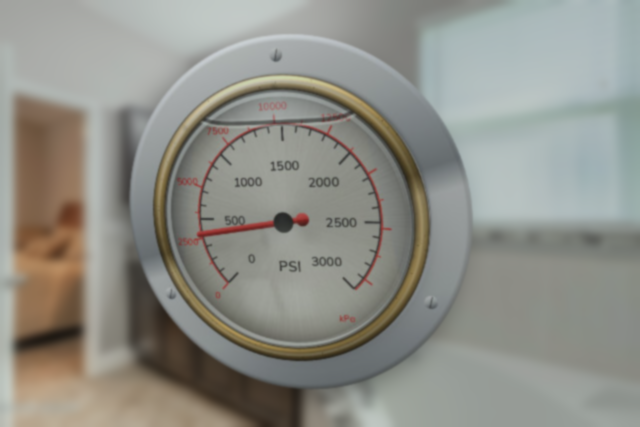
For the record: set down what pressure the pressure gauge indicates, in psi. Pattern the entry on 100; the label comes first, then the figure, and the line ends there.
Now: 400
